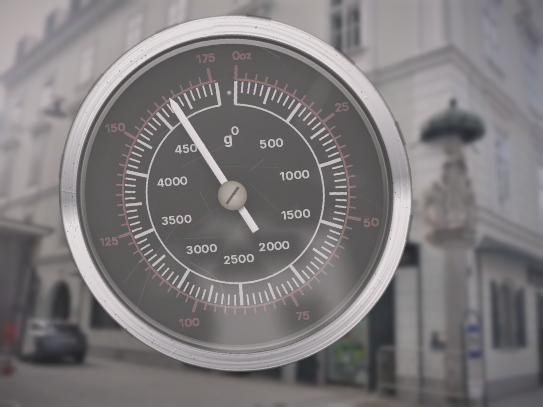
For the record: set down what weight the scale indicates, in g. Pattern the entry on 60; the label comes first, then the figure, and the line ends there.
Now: 4650
